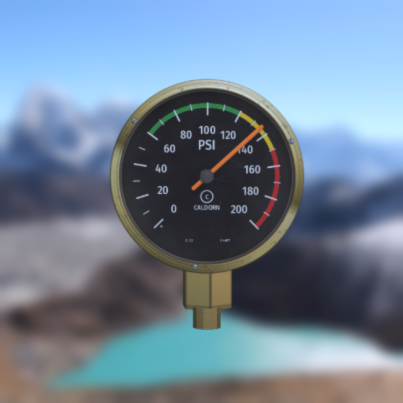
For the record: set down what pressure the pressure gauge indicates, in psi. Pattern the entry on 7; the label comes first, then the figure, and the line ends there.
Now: 135
